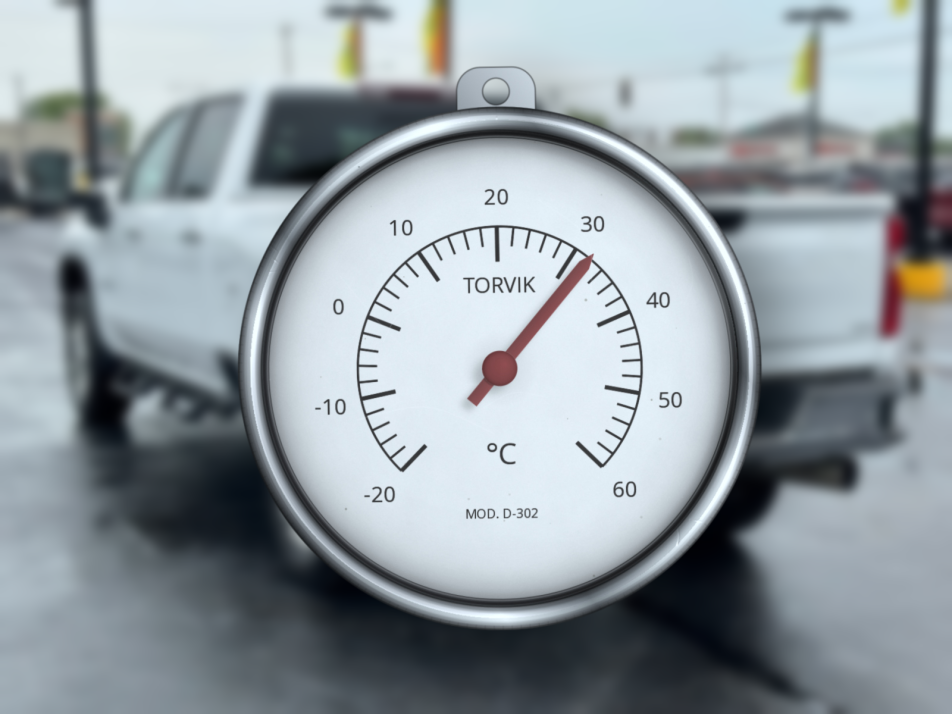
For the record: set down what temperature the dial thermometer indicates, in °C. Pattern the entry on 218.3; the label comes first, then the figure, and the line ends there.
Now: 32
